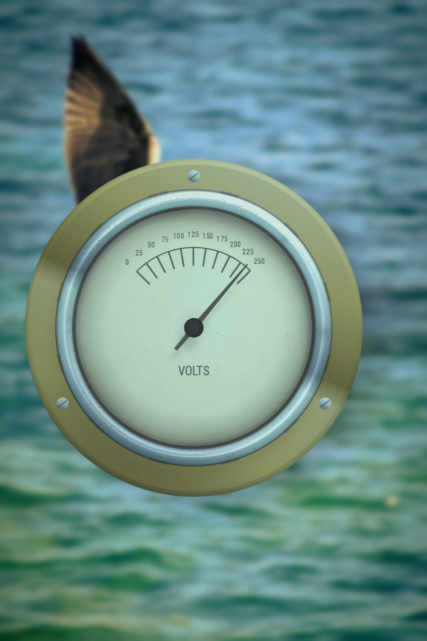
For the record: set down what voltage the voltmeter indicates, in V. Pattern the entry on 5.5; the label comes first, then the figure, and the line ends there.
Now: 237.5
